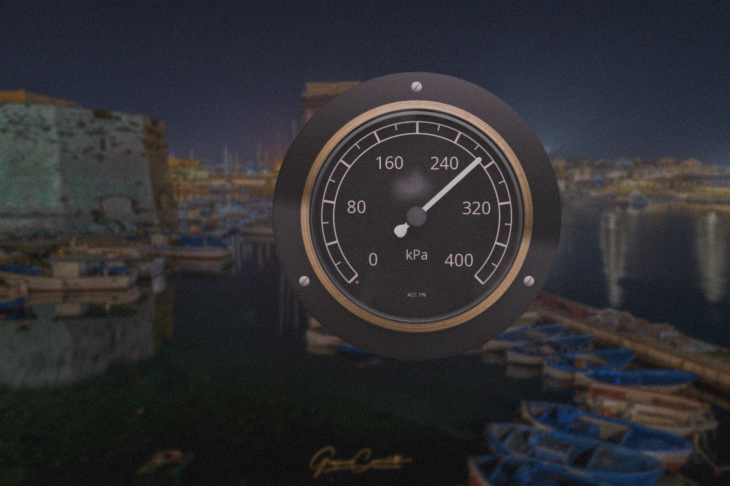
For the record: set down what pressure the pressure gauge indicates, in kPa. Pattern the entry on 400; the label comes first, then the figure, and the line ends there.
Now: 270
